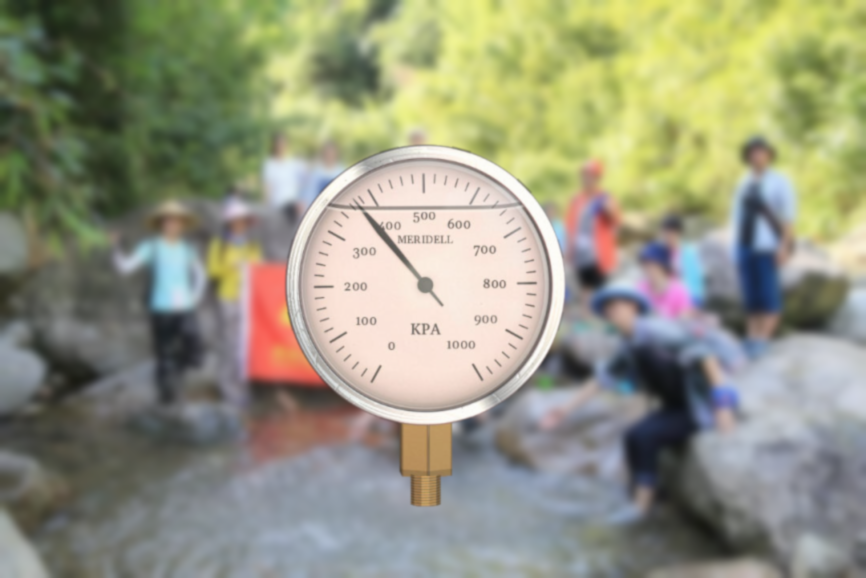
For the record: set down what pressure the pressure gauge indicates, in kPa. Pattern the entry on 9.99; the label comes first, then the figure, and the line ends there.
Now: 370
